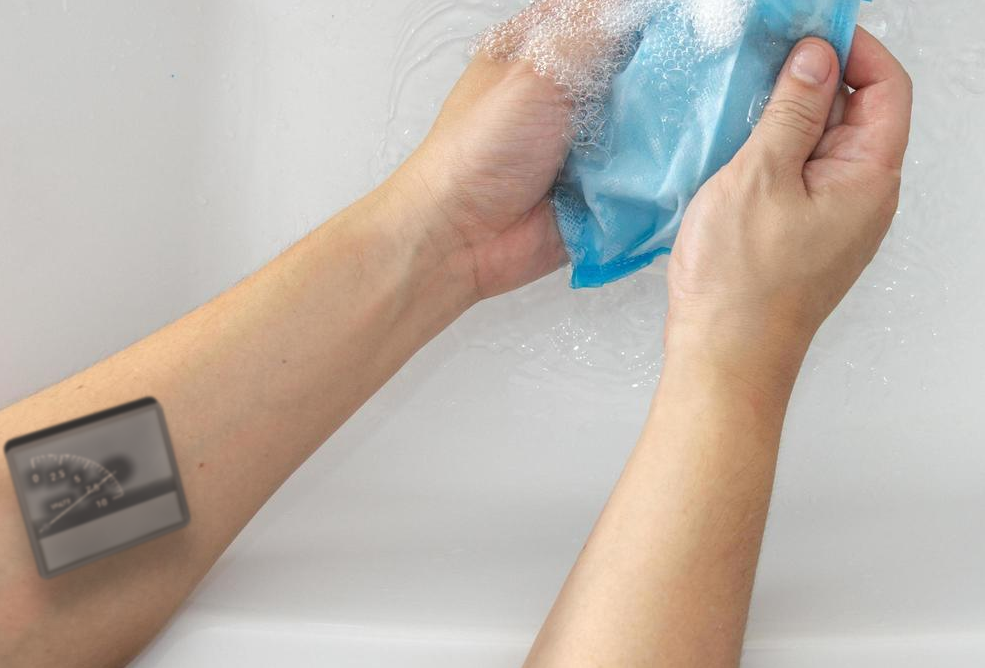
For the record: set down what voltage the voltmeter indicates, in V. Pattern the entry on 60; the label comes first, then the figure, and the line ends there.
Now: 7.5
